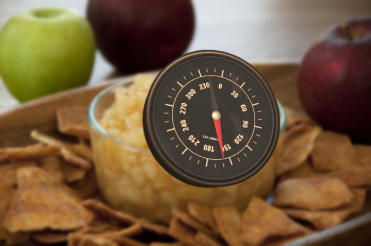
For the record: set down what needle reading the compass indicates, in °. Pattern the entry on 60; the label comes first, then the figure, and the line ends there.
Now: 160
